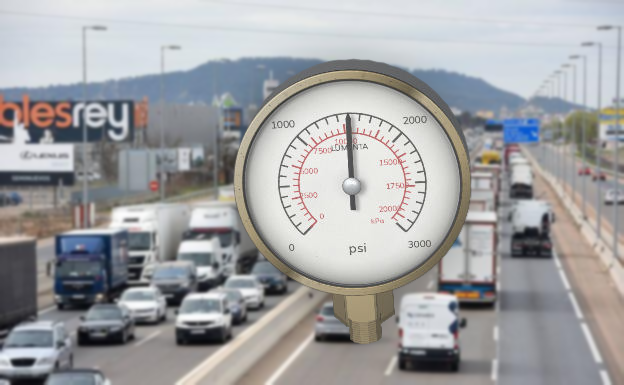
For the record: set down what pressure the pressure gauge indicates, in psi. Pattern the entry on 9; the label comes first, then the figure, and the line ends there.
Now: 1500
